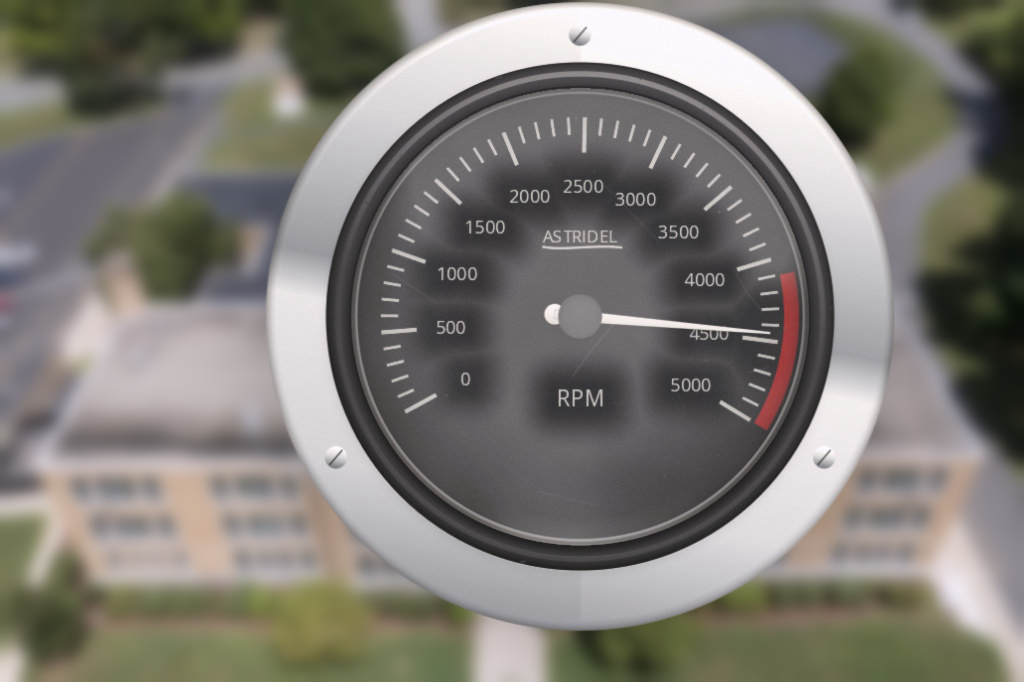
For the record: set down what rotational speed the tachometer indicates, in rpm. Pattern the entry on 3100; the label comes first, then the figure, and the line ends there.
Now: 4450
